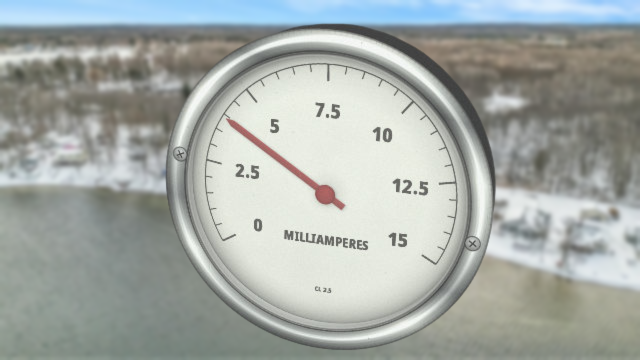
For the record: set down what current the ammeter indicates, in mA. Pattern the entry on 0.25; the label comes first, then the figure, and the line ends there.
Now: 4
